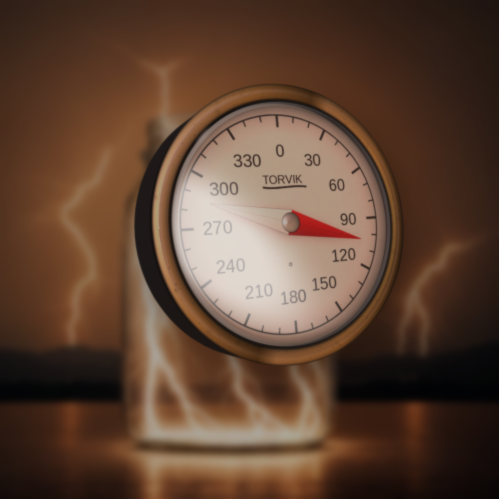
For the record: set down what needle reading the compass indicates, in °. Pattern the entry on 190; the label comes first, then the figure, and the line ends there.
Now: 105
